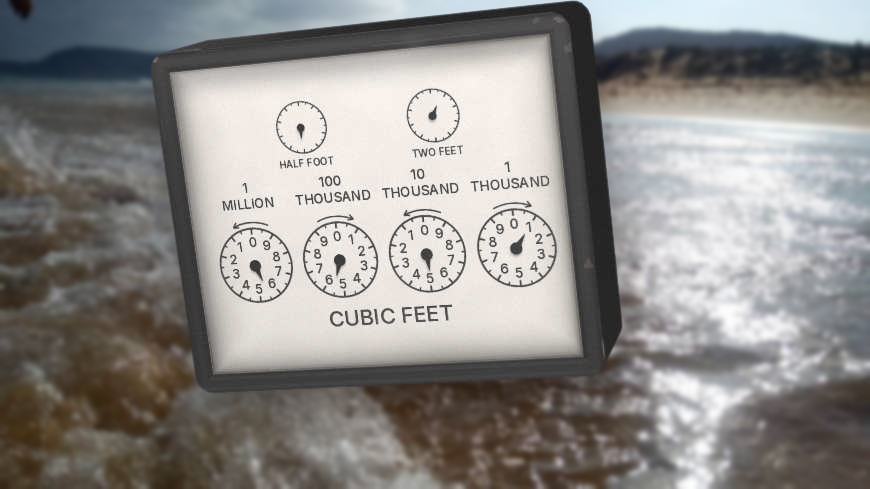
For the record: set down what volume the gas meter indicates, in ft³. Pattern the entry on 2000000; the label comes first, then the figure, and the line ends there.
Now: 555100
